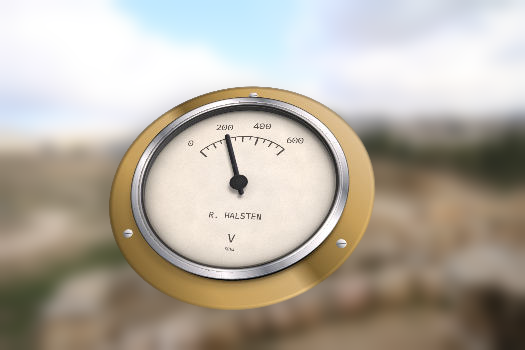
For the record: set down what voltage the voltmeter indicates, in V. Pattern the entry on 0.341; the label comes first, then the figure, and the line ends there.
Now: 200
